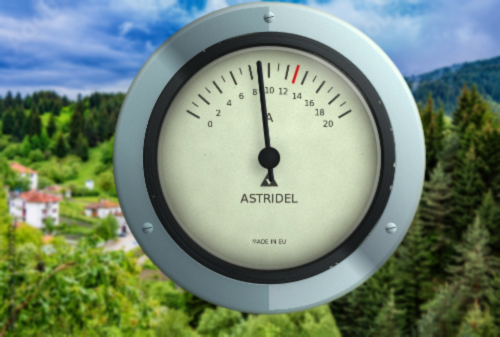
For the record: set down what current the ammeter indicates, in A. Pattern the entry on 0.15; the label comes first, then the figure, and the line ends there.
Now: 9
